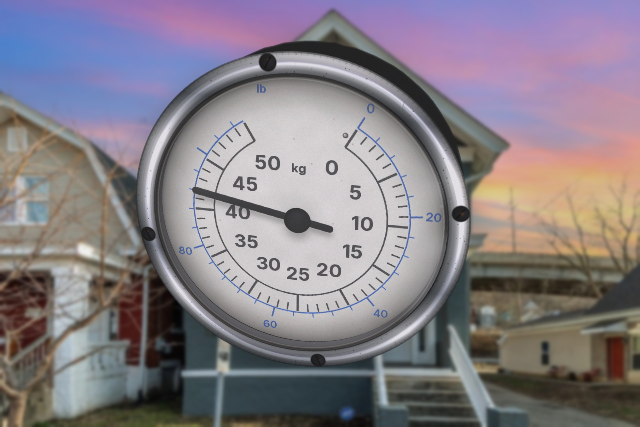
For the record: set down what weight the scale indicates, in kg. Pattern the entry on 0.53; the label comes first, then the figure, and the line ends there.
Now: 42
